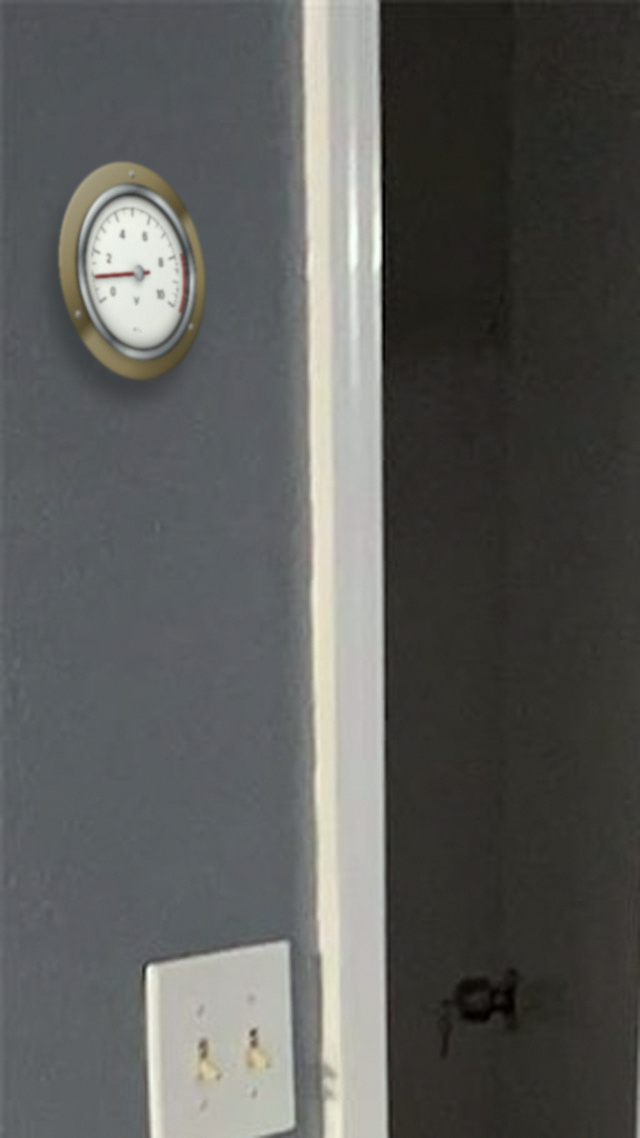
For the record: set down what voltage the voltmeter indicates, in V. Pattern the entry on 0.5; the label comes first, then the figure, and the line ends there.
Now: 1
